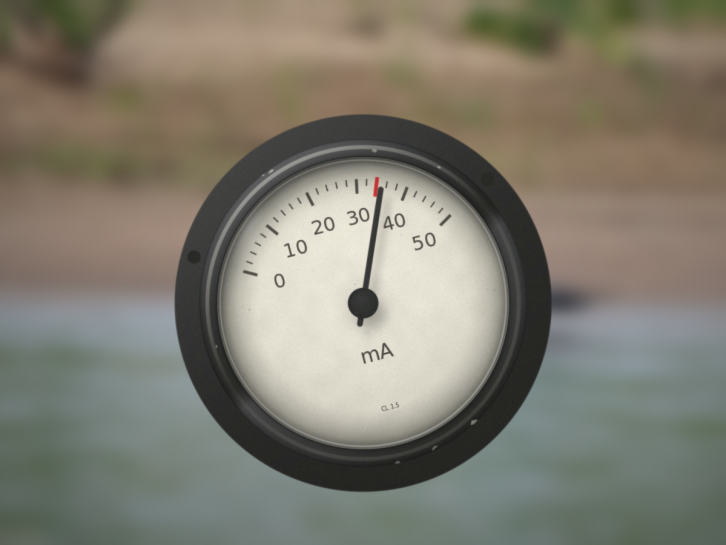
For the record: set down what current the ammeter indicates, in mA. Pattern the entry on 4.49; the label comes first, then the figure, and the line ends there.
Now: 35
